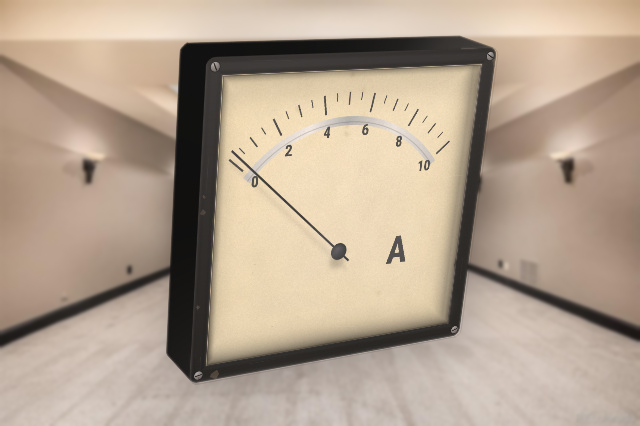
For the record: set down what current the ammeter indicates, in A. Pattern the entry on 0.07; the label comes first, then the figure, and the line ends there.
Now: 0.25
